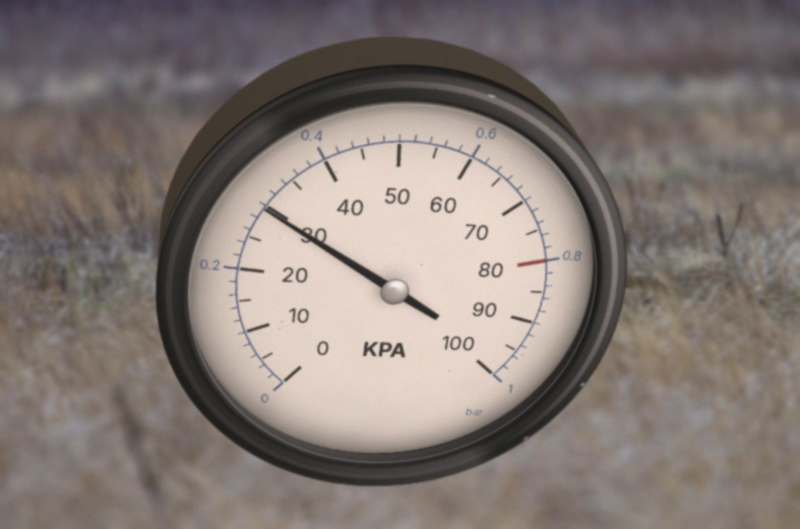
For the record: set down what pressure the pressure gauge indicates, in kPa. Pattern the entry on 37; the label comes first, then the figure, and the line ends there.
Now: 30
